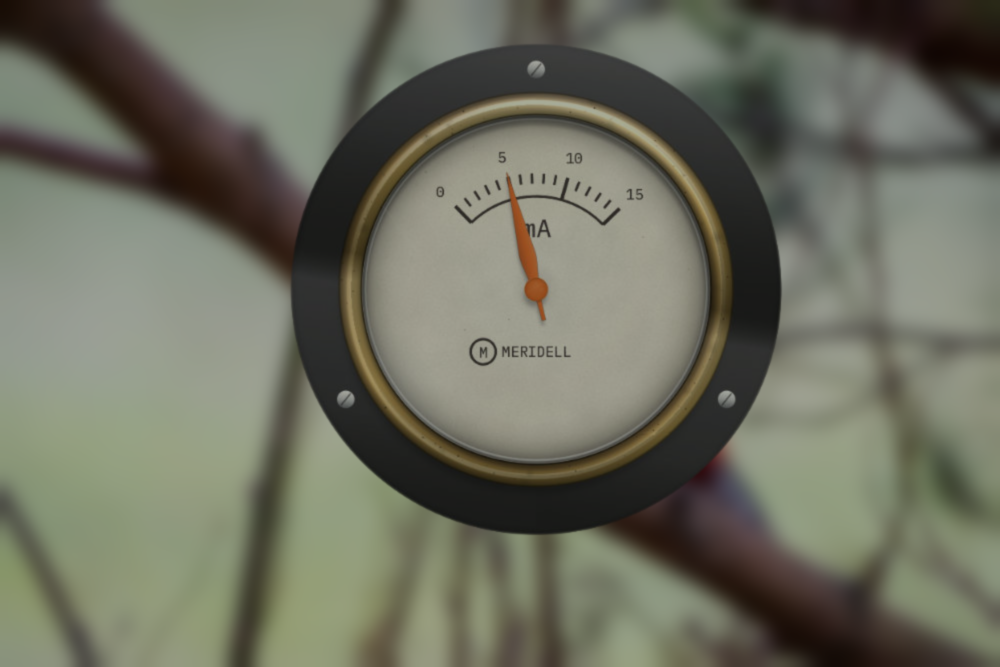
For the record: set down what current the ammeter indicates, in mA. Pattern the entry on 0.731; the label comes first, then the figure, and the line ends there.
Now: 5
